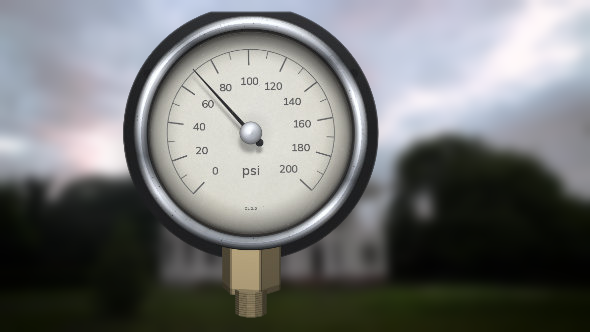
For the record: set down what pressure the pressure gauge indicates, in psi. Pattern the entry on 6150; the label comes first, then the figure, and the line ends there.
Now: 70
